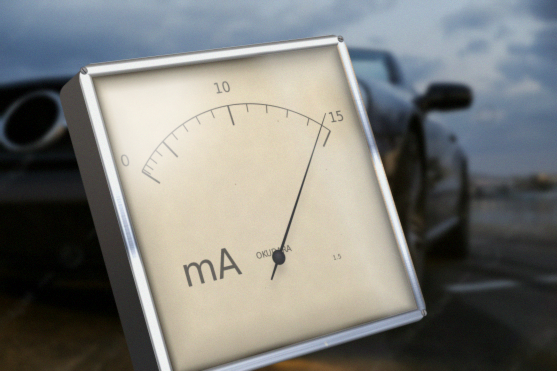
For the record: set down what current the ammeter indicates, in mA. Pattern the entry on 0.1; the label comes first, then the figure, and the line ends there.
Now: 14.5
